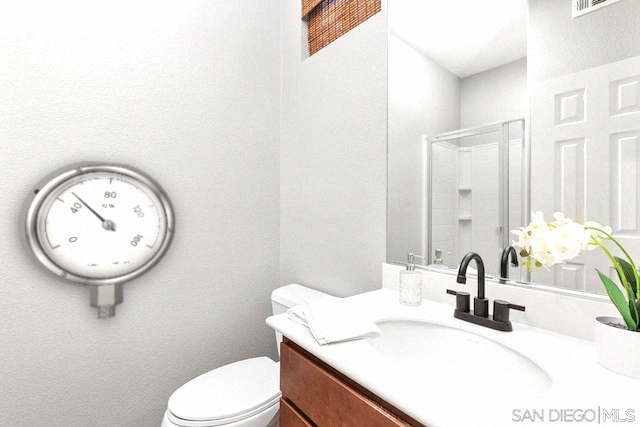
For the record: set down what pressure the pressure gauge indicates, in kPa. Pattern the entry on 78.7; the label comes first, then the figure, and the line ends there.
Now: 50
